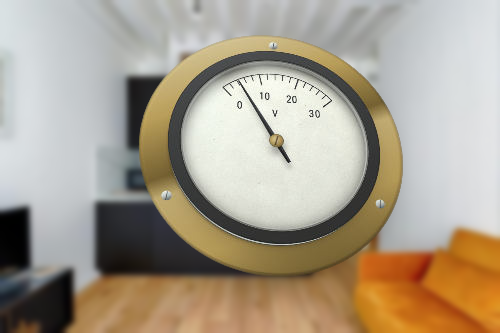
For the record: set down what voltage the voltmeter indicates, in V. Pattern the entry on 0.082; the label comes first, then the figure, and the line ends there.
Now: 4
